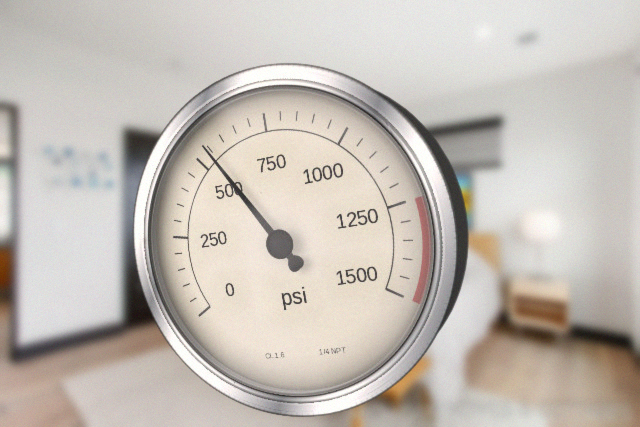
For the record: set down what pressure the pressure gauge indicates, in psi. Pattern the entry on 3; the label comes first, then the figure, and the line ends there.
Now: 550
